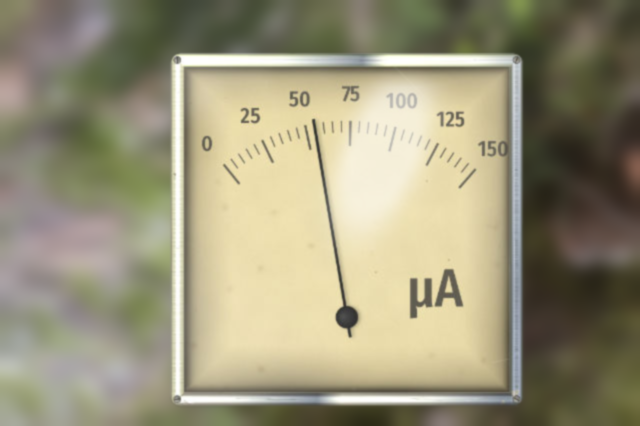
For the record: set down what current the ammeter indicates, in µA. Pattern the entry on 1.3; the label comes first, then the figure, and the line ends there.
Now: 55
